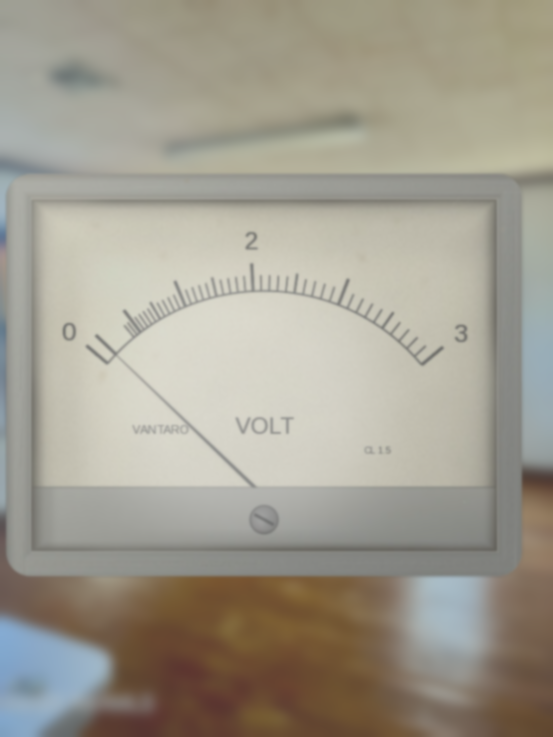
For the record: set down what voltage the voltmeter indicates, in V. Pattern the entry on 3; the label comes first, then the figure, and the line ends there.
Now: 0.5
